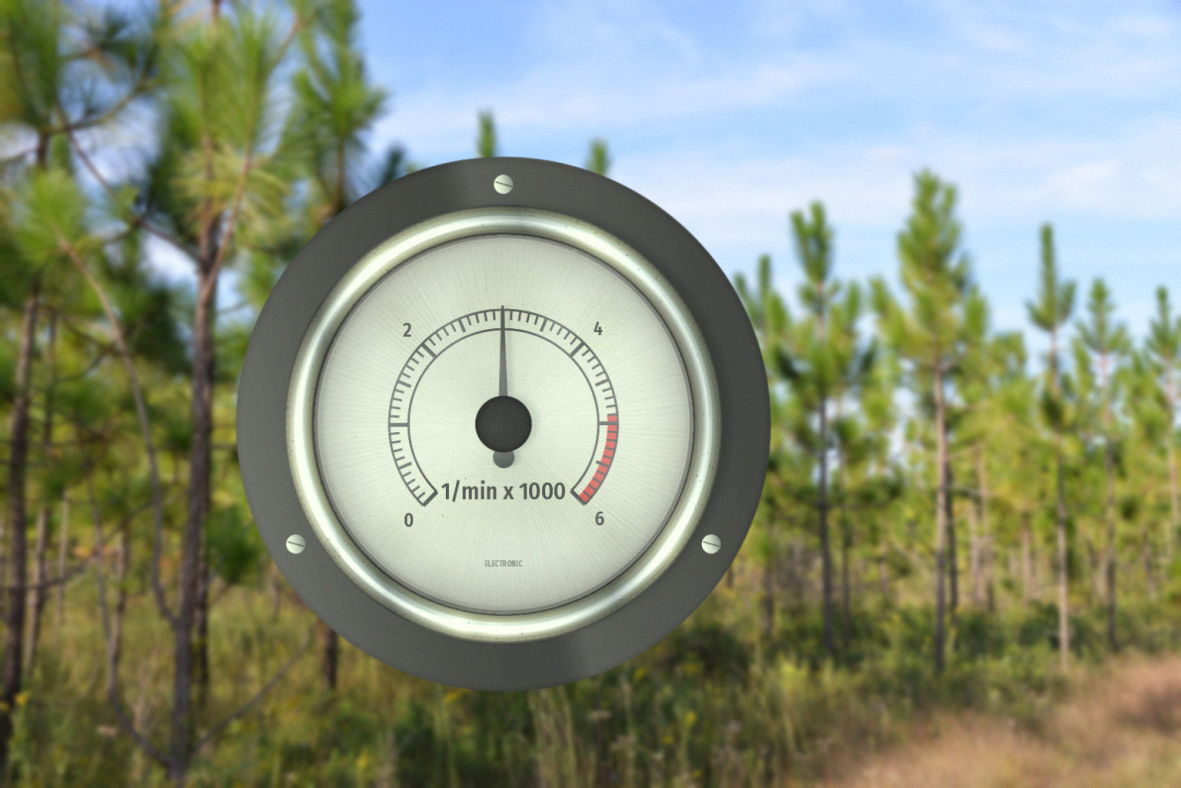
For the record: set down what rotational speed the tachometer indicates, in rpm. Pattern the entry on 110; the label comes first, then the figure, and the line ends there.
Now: 3000
